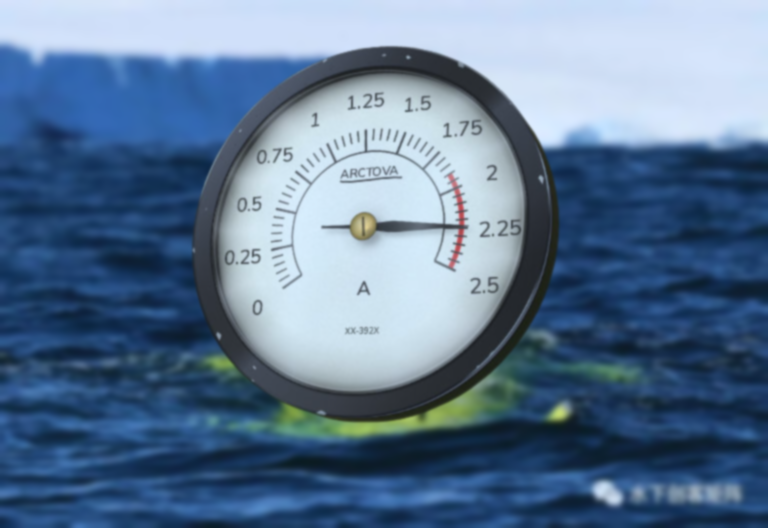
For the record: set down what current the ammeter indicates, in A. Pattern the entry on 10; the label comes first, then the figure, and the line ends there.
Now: 2.25
